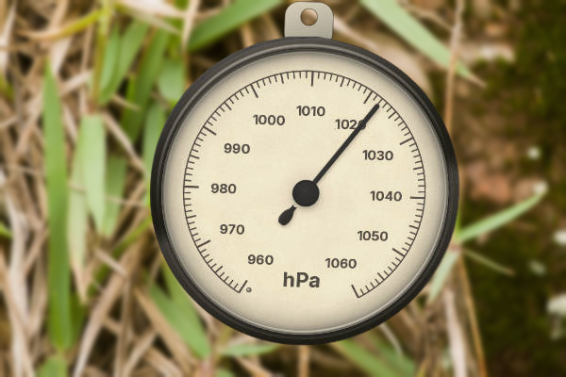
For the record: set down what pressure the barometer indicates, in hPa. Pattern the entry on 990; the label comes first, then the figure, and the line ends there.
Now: 1022
